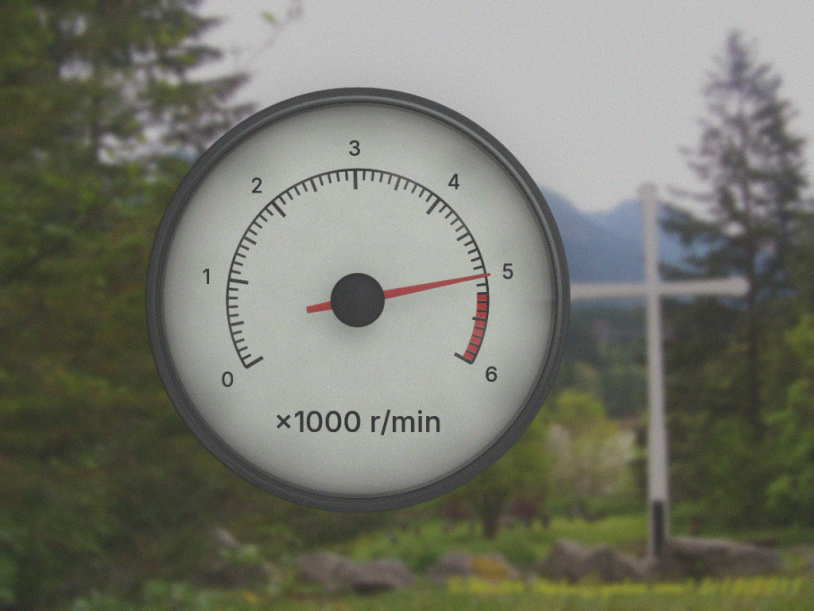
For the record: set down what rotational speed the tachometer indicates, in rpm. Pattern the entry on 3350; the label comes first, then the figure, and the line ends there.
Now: 5000
